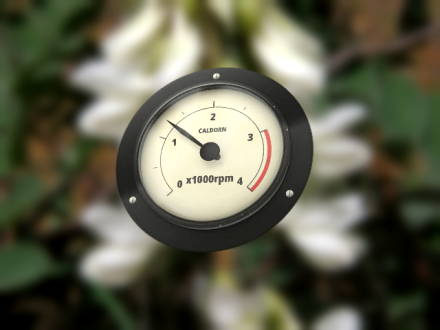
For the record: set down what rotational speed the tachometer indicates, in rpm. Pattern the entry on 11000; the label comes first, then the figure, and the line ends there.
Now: 1250
